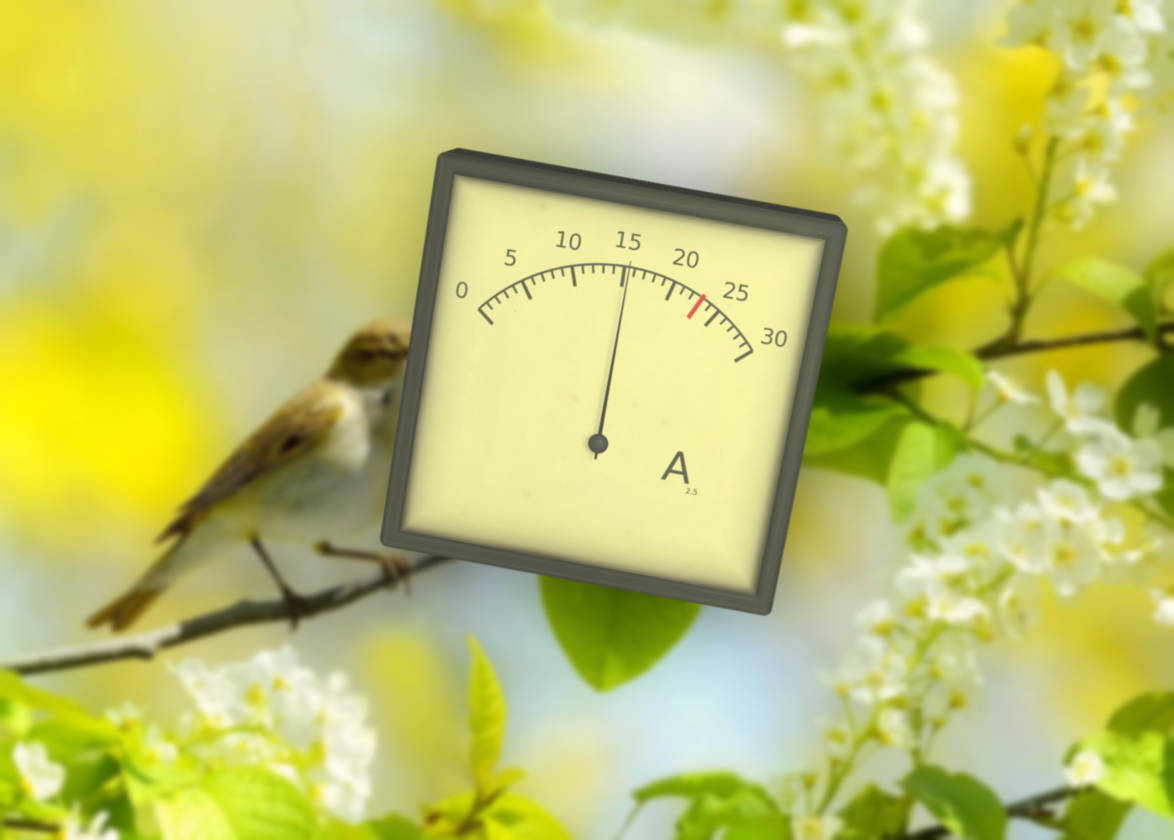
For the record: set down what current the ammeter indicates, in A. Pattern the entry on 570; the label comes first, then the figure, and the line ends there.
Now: 15.5
